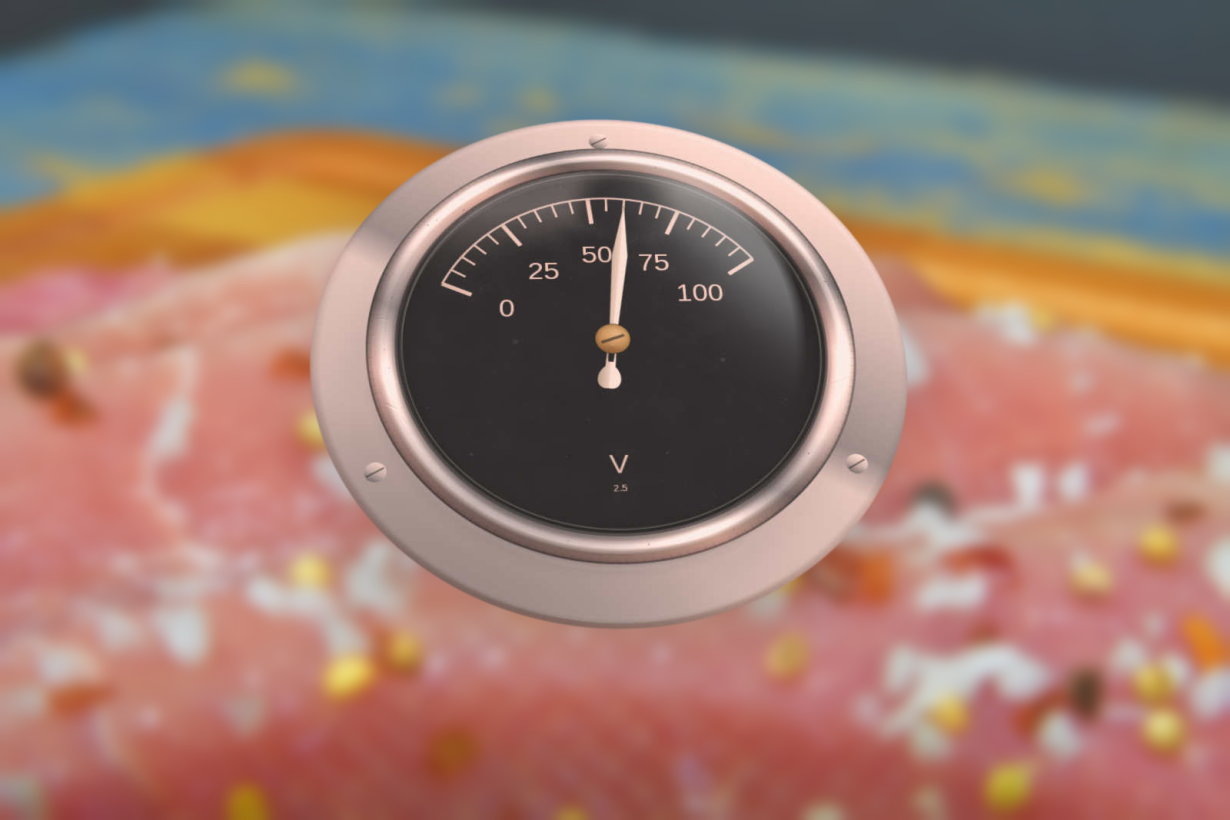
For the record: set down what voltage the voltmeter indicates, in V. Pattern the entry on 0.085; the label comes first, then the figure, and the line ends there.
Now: 60
